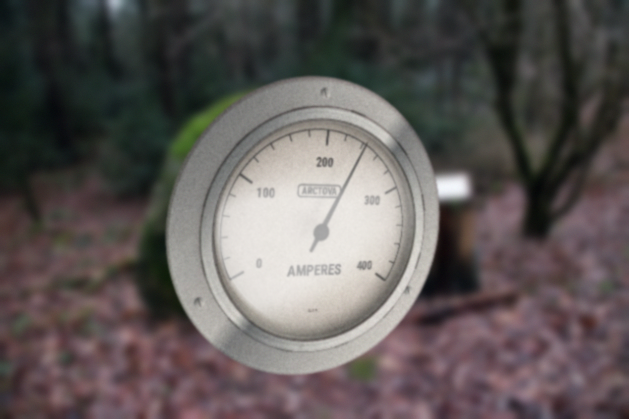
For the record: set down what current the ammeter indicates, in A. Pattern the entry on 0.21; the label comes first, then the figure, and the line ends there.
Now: 240
